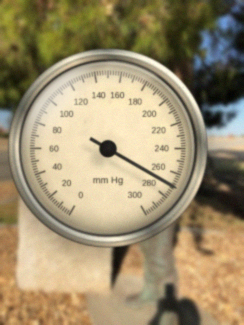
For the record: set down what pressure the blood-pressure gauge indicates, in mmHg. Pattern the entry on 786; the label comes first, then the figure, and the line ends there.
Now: 270
